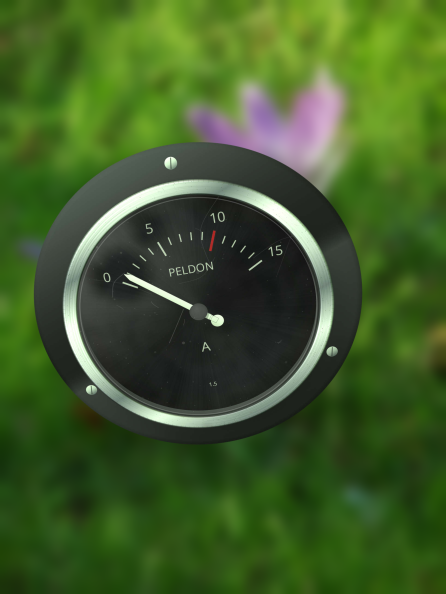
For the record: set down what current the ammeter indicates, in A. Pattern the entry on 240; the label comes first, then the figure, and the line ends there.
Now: 1
